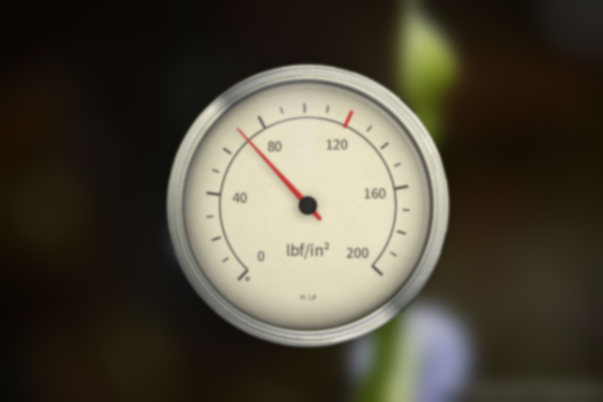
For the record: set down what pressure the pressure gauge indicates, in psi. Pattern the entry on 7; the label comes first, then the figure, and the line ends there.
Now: 70
